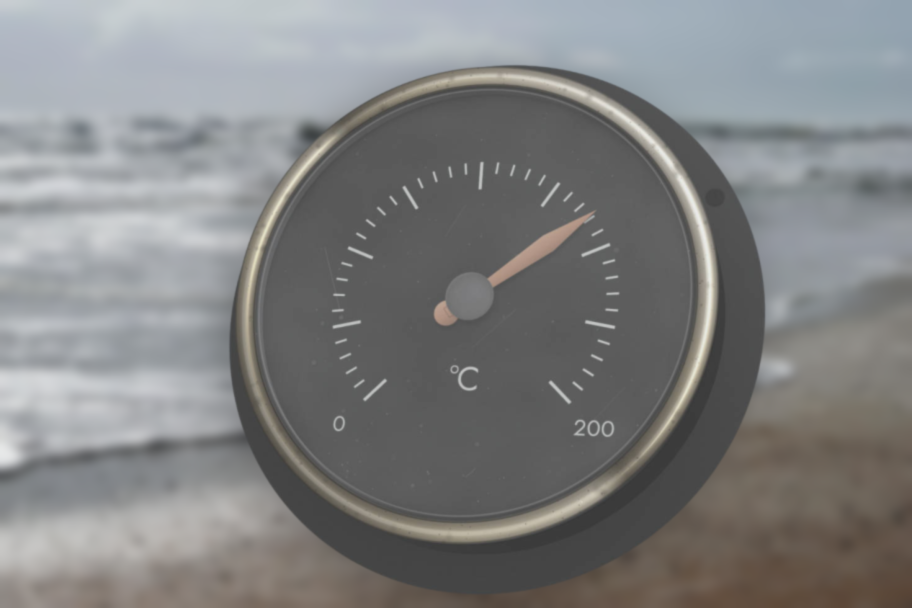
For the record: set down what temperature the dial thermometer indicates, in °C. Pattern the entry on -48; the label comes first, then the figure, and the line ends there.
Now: 140
